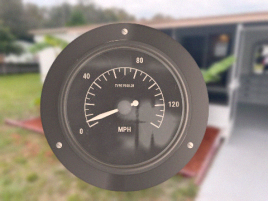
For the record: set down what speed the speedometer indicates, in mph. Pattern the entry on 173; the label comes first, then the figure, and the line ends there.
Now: 5
